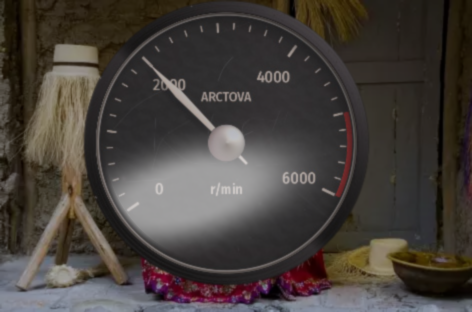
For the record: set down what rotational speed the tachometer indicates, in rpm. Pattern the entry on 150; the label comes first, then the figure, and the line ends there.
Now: 2000
